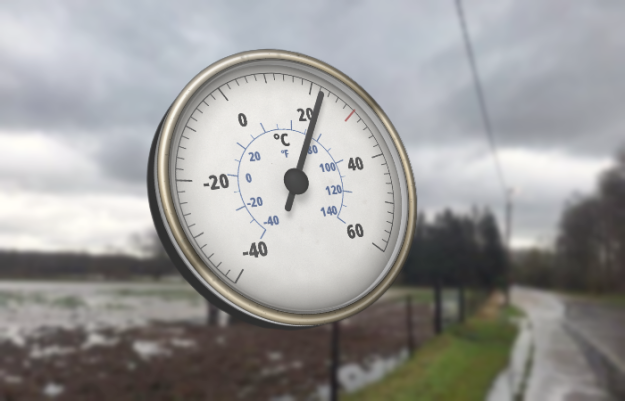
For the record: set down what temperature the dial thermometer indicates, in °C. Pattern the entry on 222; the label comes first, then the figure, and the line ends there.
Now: 22
